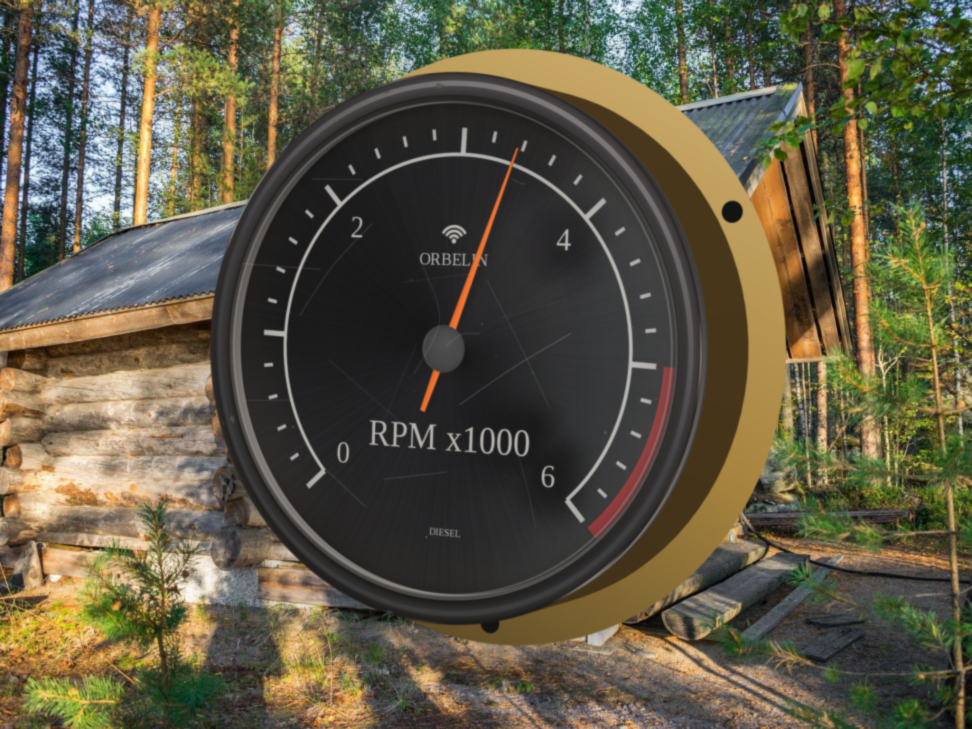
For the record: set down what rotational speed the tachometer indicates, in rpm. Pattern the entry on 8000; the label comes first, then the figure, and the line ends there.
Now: 3400
